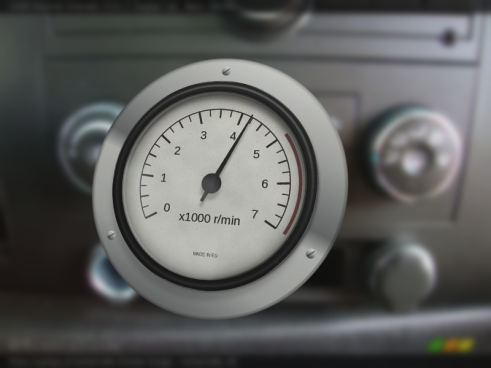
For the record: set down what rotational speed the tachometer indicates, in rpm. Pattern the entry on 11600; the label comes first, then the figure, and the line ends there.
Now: 4250
